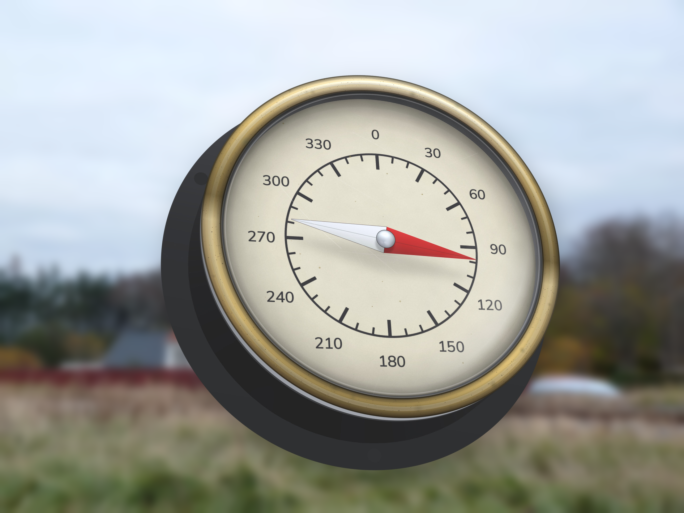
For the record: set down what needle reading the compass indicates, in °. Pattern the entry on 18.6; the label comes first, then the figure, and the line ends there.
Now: 100
